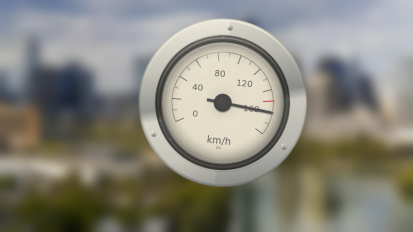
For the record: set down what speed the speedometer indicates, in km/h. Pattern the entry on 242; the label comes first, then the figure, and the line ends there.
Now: 160
